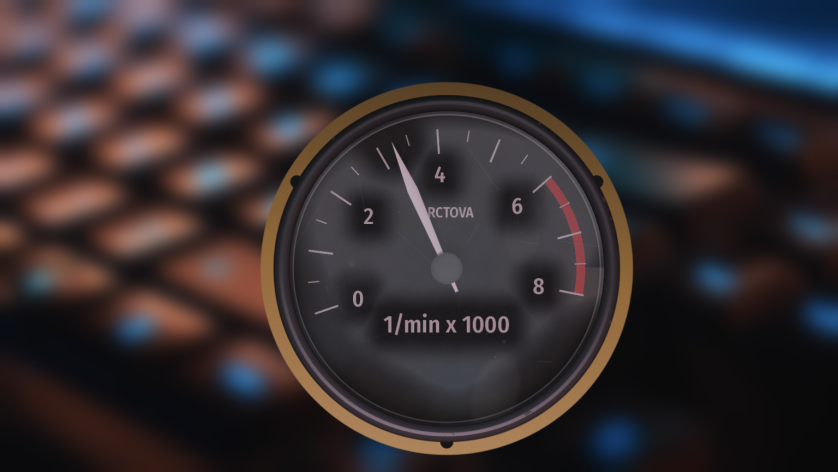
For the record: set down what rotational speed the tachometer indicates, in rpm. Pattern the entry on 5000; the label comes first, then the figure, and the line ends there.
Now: 3250
